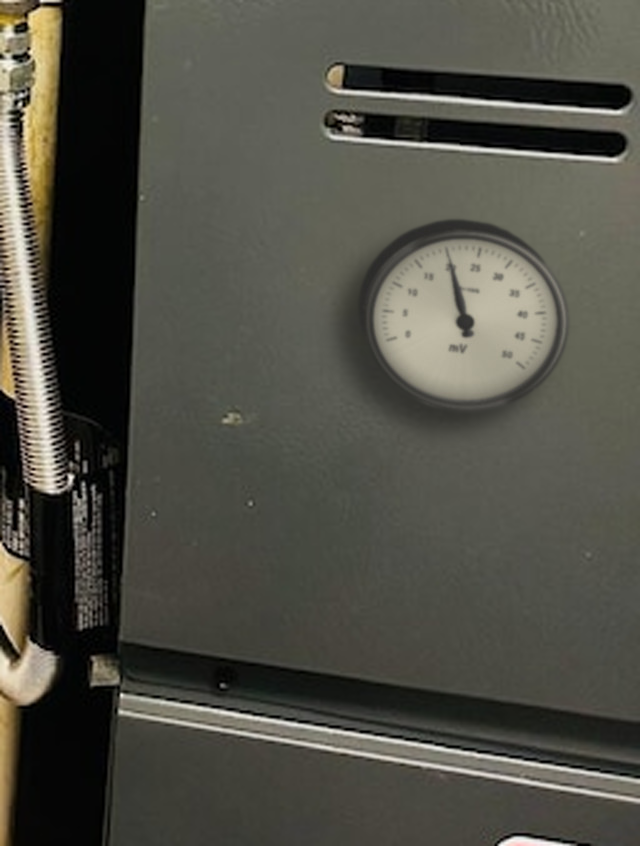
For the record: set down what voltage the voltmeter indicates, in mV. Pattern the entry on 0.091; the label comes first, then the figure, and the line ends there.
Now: 20
